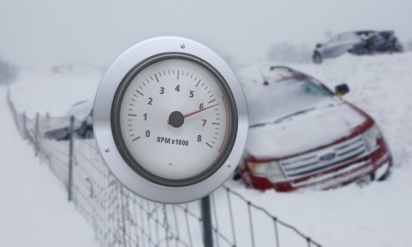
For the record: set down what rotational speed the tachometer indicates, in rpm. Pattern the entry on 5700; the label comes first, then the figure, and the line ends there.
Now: 6200
